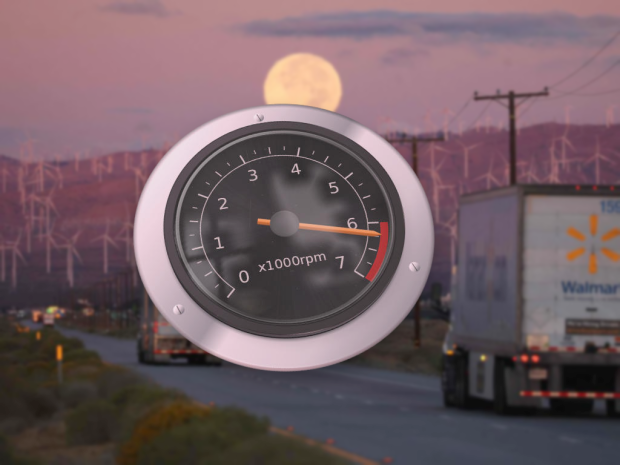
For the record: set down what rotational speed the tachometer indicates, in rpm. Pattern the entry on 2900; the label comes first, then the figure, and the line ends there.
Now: 6250
